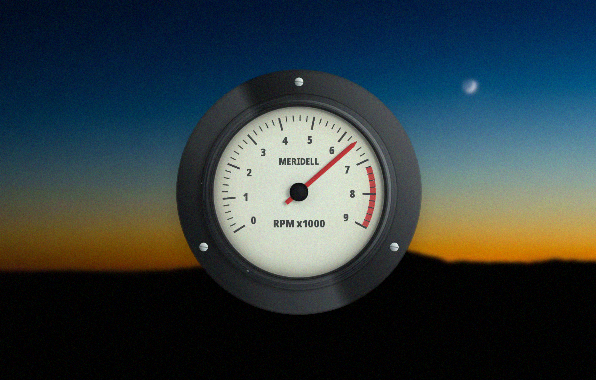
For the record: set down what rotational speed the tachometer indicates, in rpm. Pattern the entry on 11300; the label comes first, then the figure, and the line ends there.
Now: 6400
